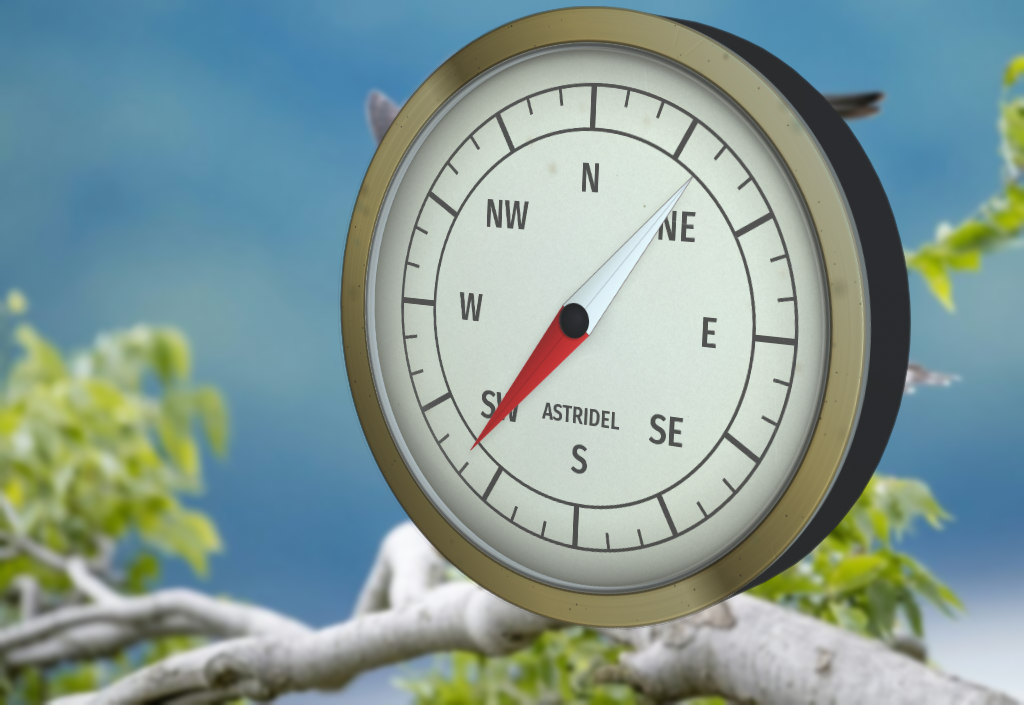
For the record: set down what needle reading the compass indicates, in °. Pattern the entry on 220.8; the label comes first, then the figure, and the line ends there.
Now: 220
